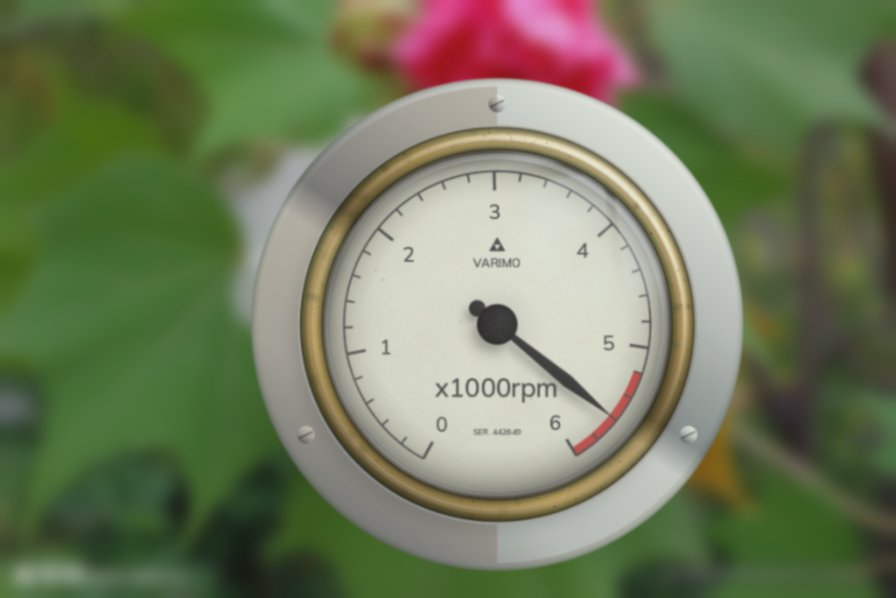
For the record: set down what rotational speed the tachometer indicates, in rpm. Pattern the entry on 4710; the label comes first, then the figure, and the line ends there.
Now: 5600
